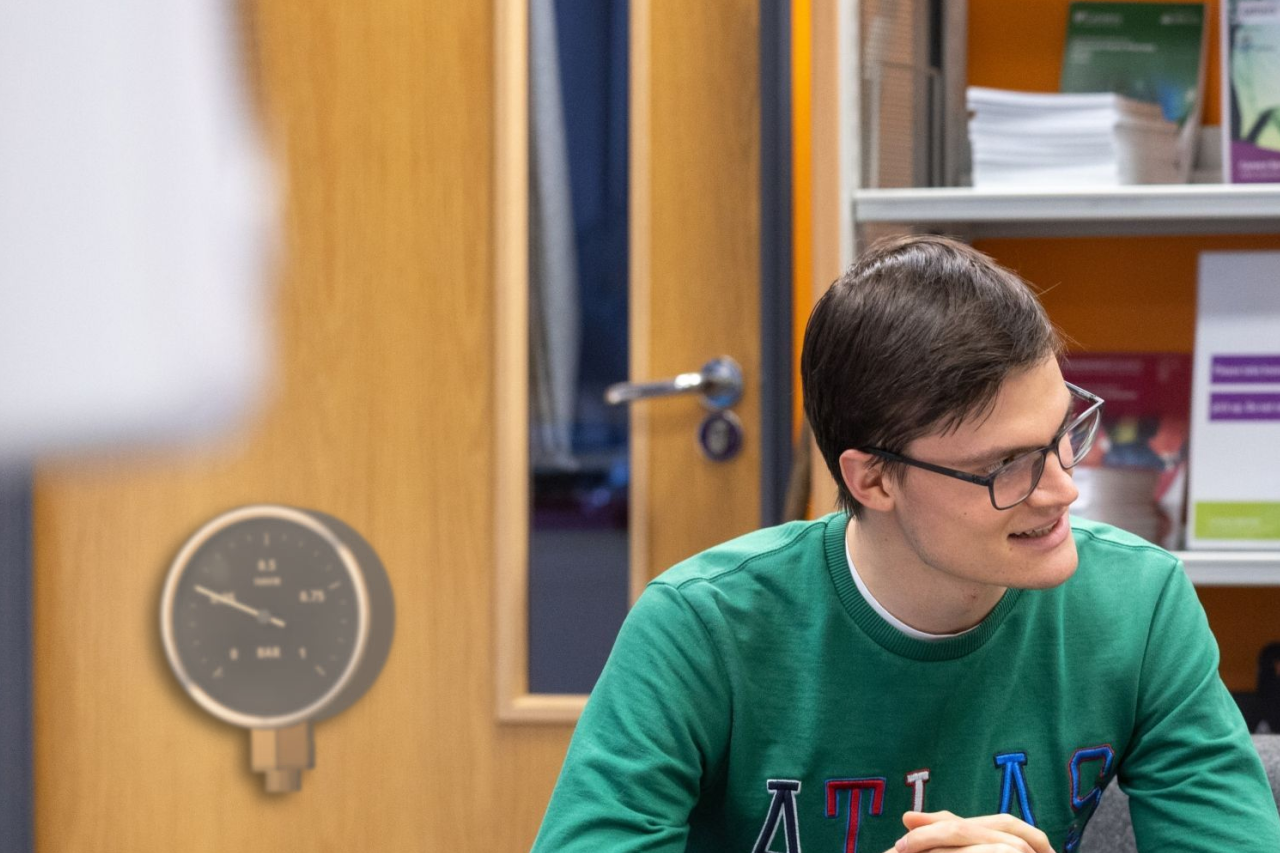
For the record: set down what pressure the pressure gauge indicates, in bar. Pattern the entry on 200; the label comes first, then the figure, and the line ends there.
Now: 0.25
